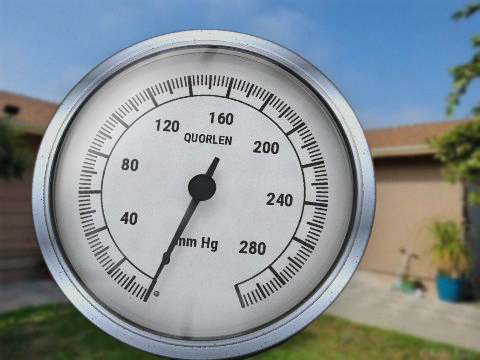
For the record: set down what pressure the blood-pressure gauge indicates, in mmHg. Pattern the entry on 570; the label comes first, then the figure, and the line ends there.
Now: 0
